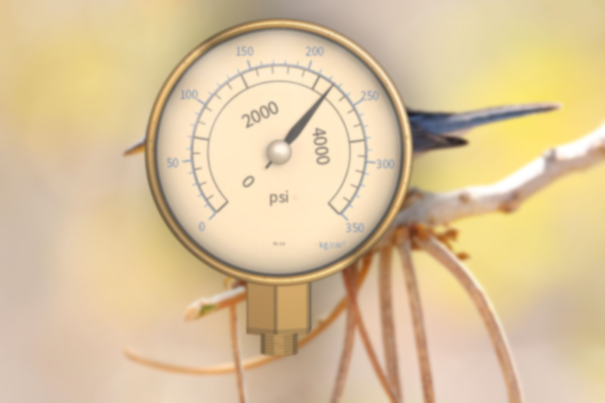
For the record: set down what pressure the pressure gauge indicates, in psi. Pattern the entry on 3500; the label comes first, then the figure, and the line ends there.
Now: 3200
